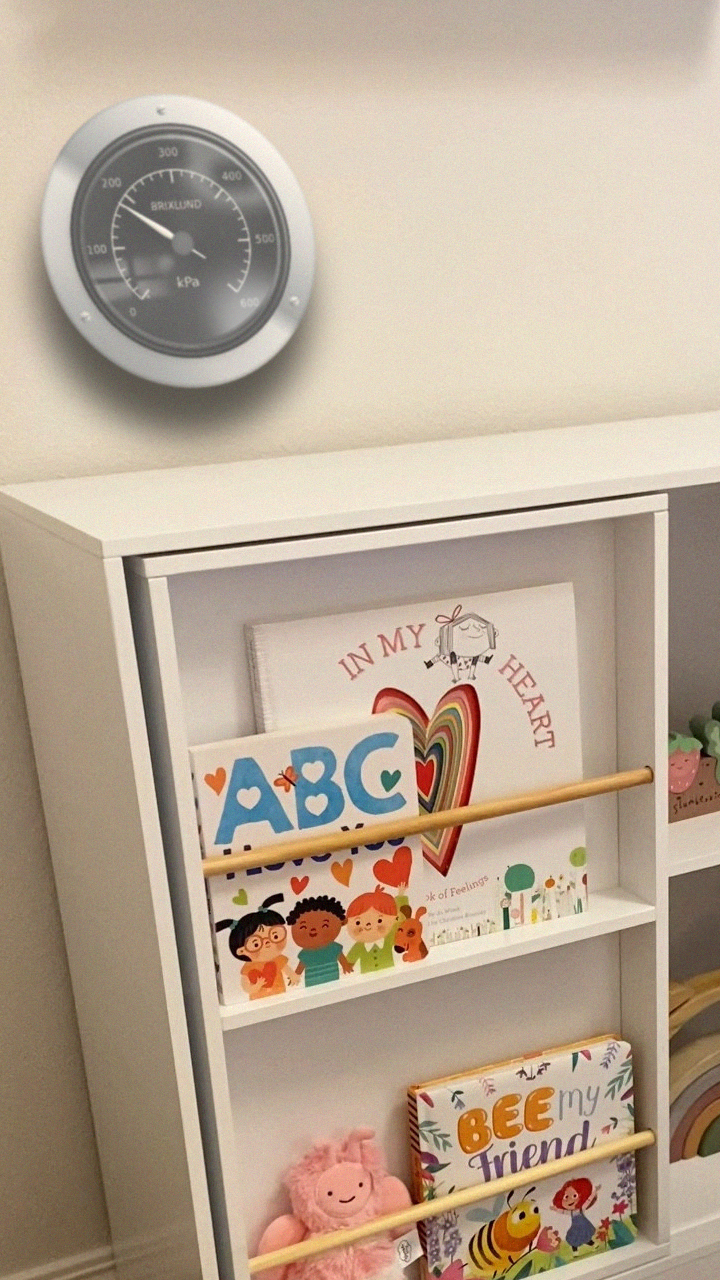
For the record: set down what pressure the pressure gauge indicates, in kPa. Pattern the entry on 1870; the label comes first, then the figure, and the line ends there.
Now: 180
